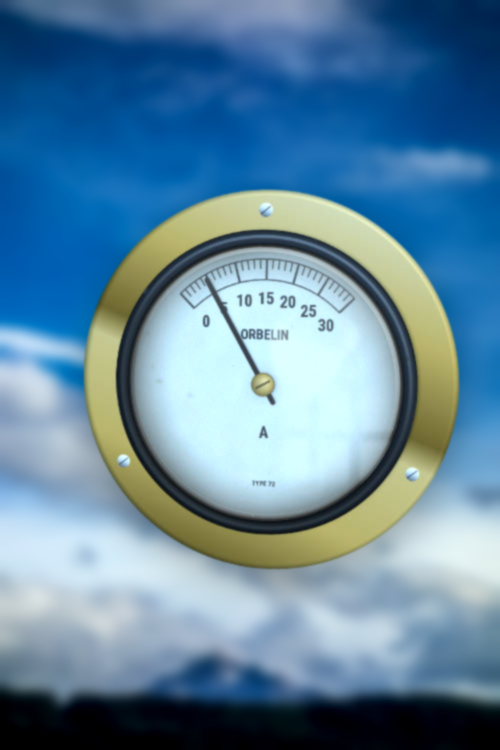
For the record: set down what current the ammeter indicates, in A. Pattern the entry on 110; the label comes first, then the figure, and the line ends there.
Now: 5
